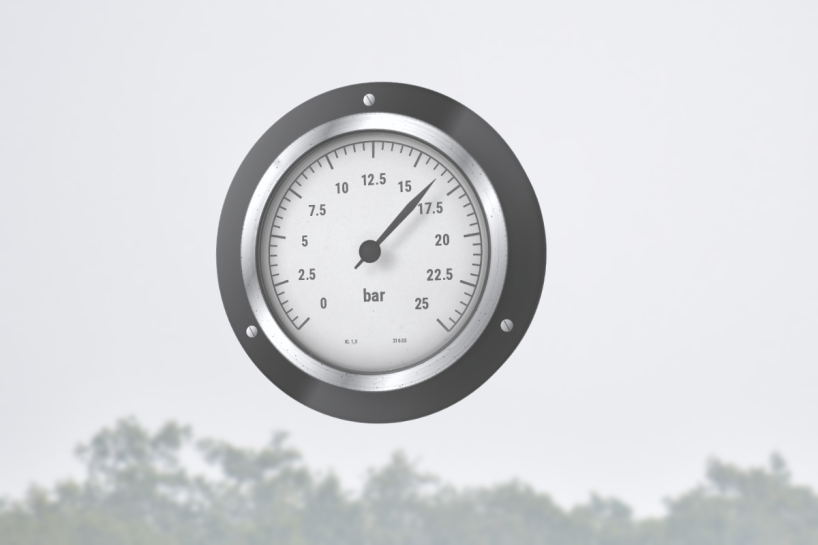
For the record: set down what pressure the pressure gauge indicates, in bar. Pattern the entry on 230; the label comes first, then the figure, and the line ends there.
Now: 16.5
